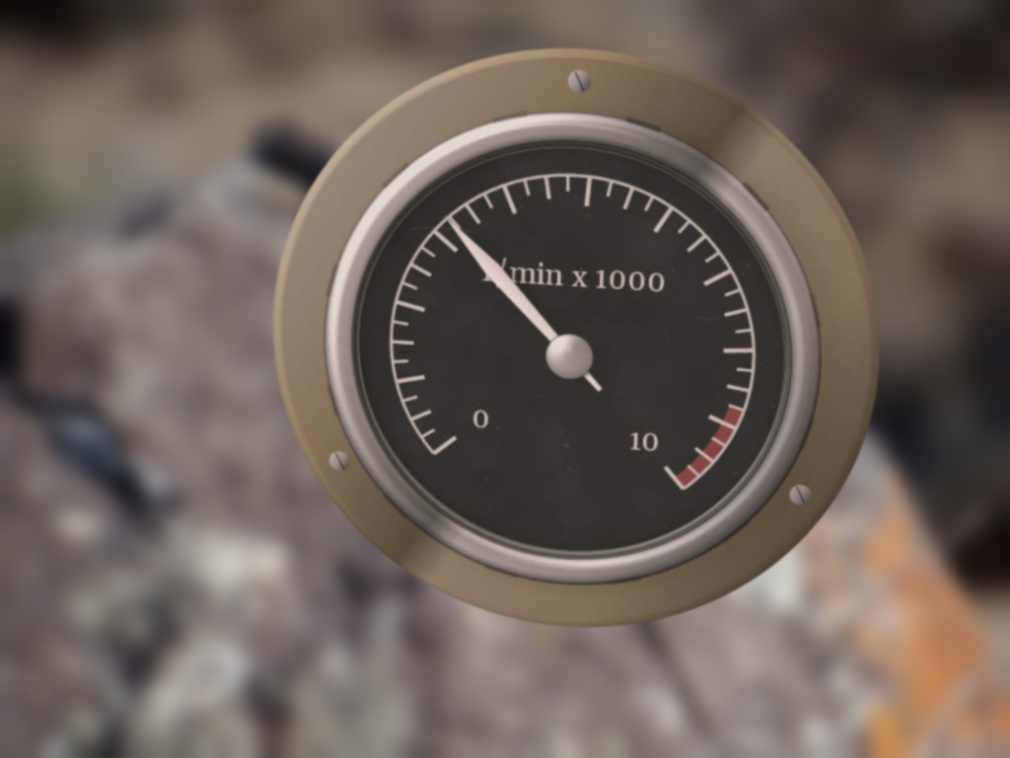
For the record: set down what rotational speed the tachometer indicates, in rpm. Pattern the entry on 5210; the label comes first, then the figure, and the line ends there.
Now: 3250
